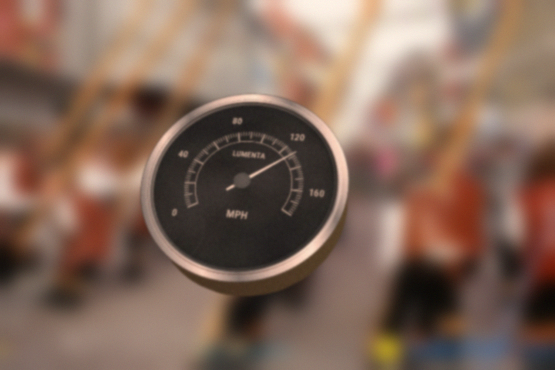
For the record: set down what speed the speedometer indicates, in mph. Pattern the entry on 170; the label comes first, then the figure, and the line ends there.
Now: 130
